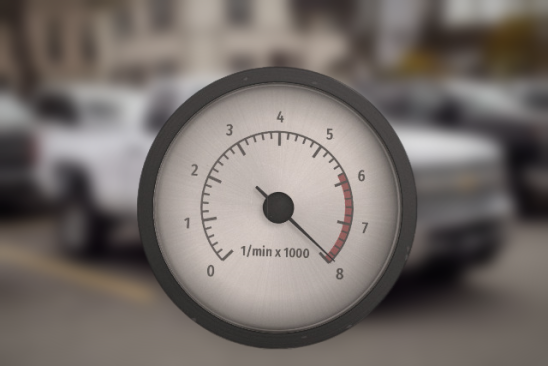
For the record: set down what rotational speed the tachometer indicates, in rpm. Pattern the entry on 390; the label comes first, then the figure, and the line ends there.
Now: 7900
